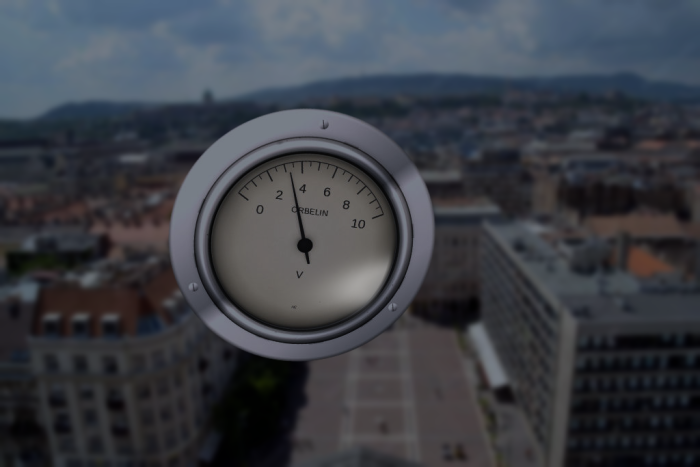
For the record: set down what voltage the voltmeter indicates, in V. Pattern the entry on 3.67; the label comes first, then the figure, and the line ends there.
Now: 3.25
